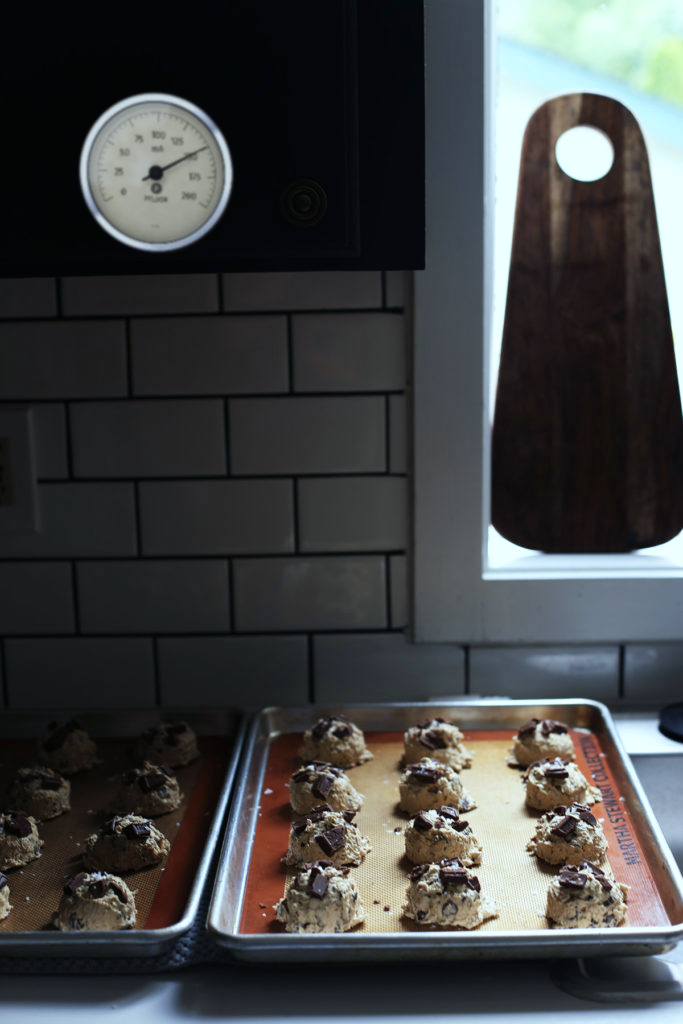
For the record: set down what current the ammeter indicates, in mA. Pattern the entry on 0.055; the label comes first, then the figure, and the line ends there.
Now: 150
